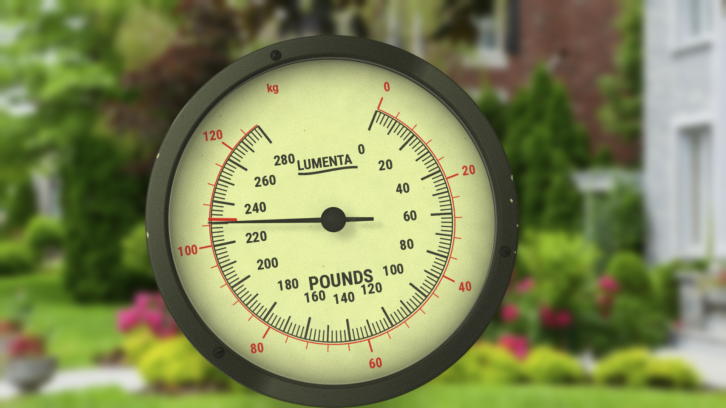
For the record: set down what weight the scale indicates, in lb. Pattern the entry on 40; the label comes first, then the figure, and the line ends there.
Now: 230
